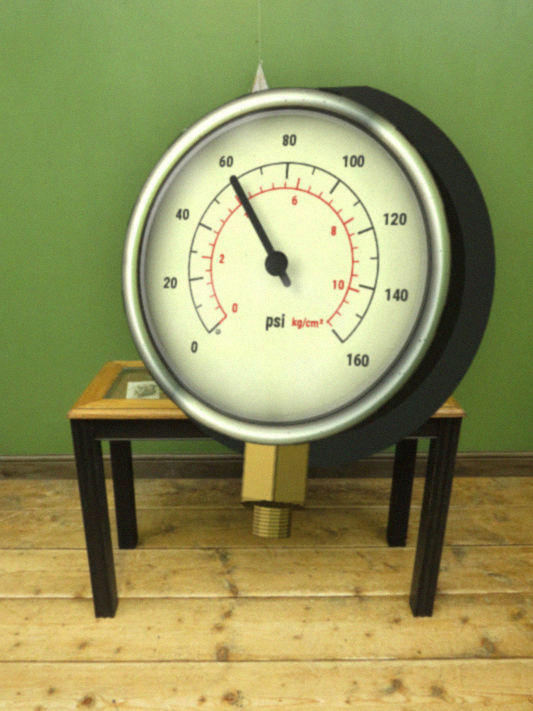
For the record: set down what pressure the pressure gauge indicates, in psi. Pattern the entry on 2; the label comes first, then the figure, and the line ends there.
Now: 60
